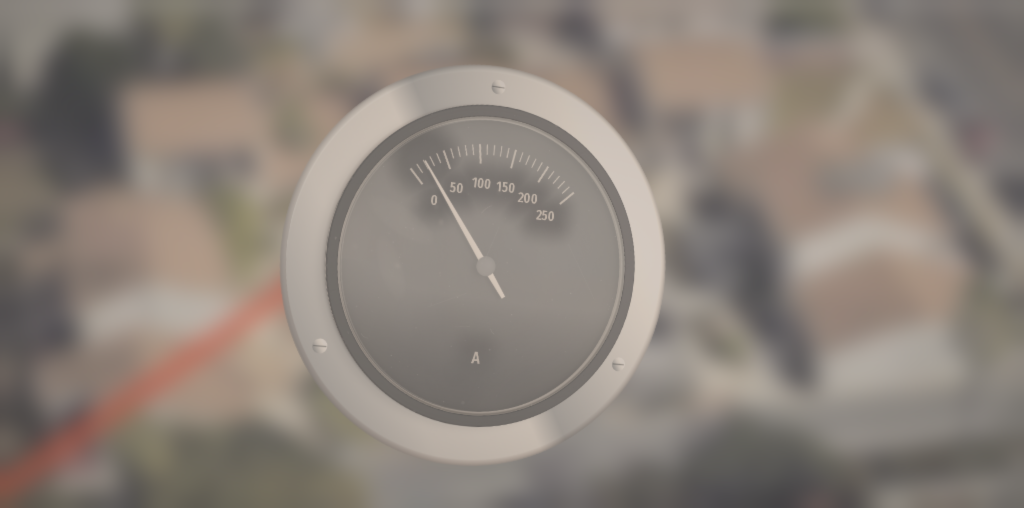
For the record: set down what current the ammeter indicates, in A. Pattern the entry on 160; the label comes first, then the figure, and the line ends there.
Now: 20
